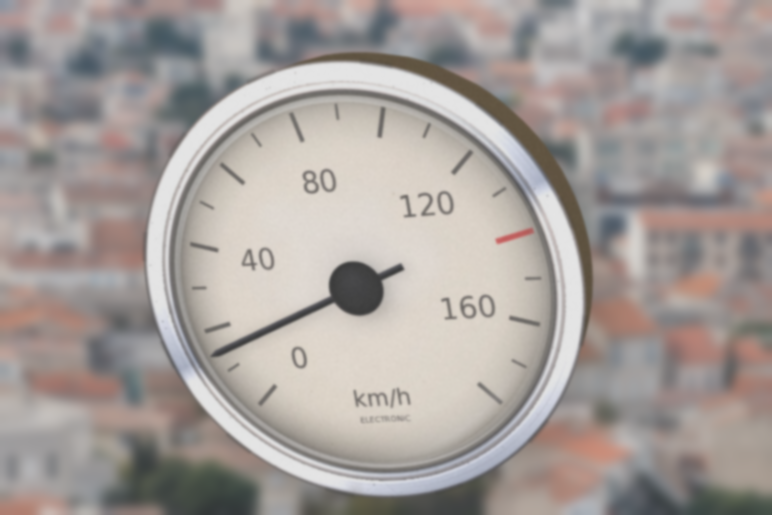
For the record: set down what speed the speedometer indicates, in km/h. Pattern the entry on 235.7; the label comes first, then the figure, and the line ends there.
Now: 15
